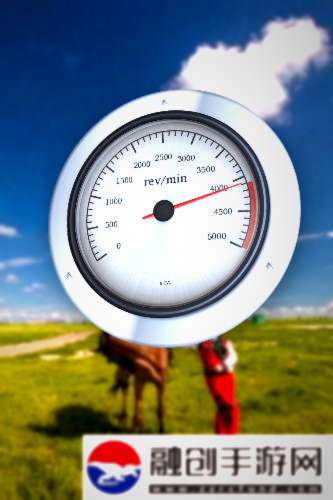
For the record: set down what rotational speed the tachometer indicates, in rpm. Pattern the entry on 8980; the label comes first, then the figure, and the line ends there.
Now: 4100
